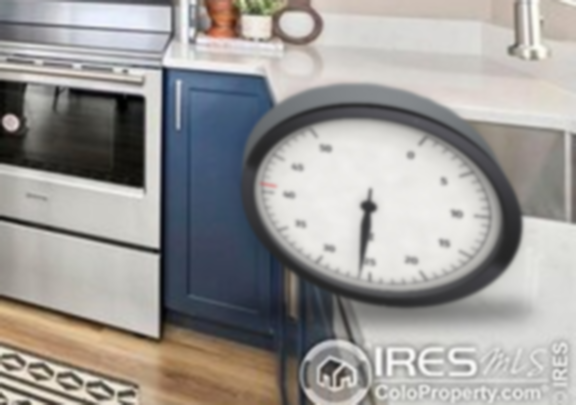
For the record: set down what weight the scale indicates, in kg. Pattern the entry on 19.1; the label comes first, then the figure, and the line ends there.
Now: 26
